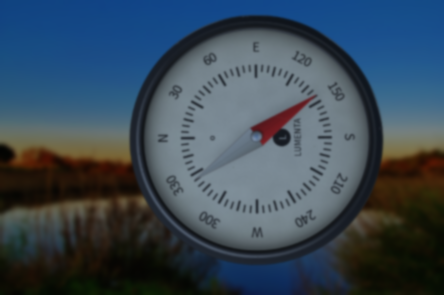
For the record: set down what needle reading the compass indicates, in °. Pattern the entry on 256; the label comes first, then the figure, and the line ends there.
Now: 145
